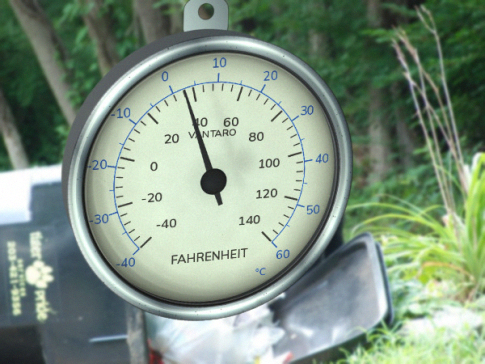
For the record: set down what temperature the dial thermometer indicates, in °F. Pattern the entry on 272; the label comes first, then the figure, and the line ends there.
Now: 36
